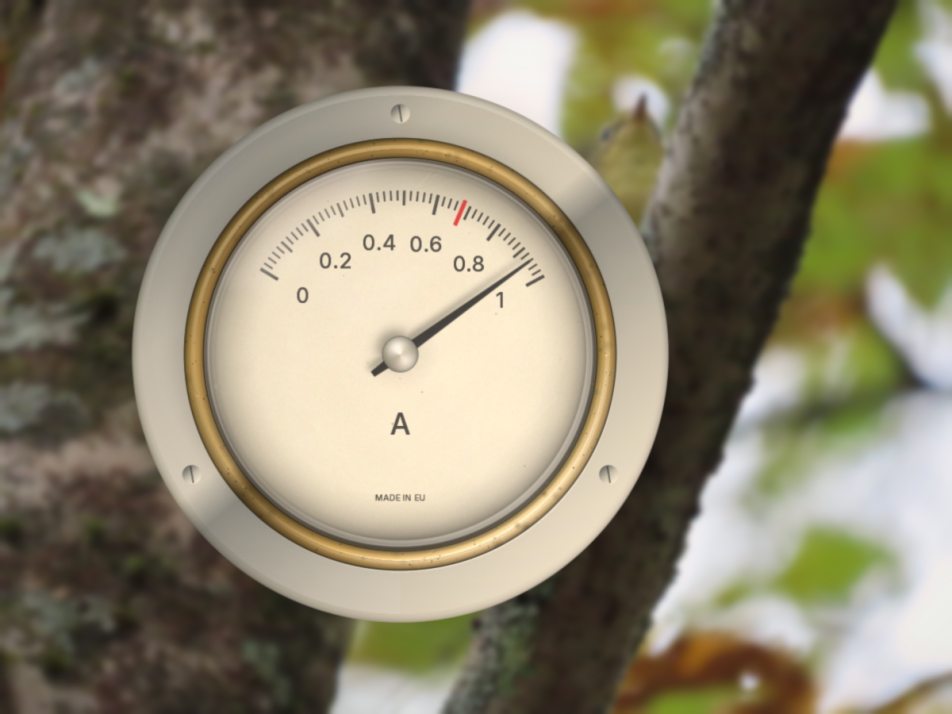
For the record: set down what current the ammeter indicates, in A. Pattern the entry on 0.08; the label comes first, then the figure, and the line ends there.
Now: 0.94
